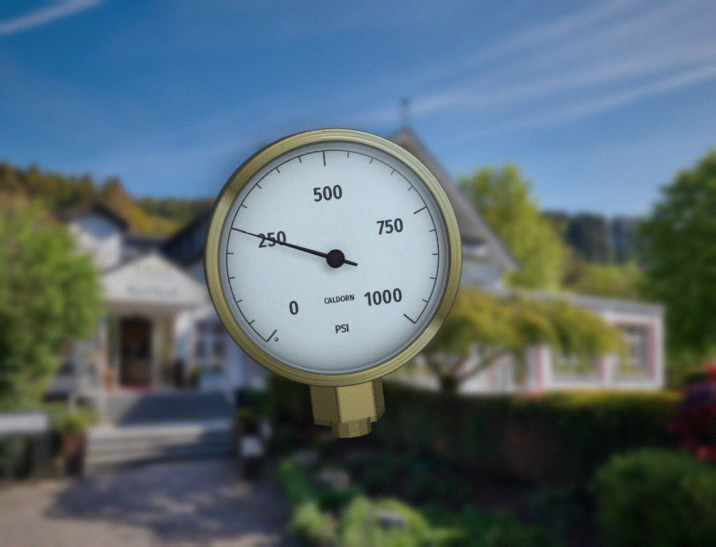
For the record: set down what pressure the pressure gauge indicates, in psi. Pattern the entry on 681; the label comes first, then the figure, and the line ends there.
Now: 250
